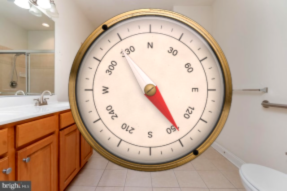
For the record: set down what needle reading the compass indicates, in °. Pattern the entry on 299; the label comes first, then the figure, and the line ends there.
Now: 145
